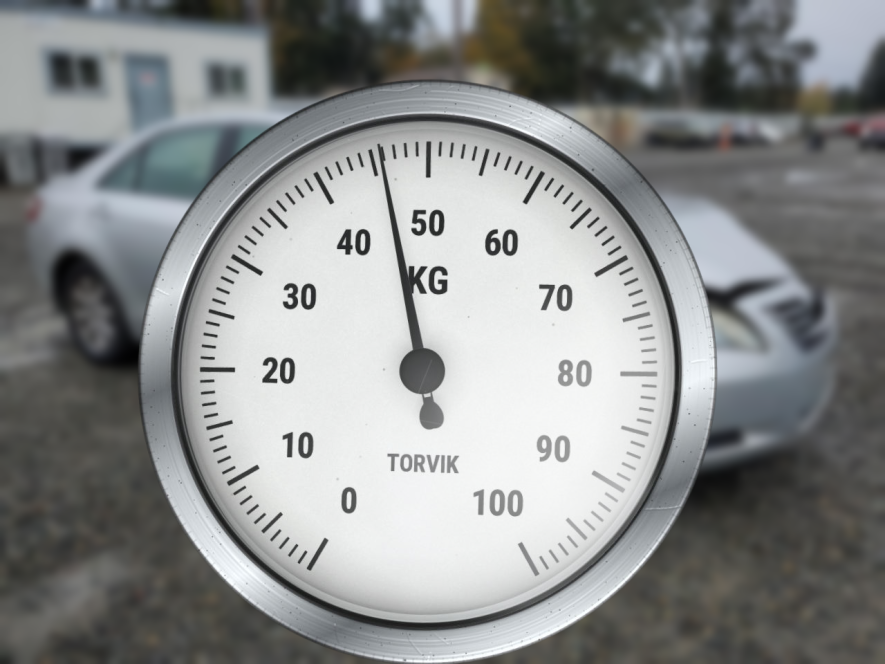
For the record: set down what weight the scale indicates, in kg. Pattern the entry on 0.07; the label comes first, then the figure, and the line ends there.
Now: 46
